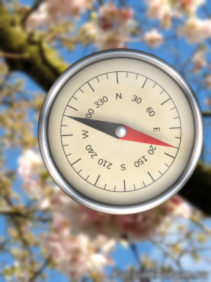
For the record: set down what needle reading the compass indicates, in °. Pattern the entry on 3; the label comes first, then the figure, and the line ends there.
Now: 110
